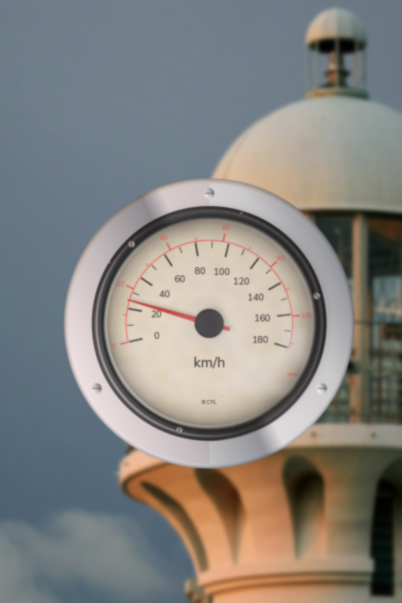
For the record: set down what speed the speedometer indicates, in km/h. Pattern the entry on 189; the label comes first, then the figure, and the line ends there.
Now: 25
